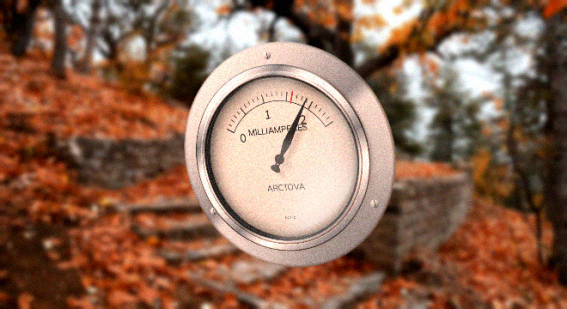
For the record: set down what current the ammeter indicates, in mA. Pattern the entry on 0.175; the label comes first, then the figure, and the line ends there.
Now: 1.9
